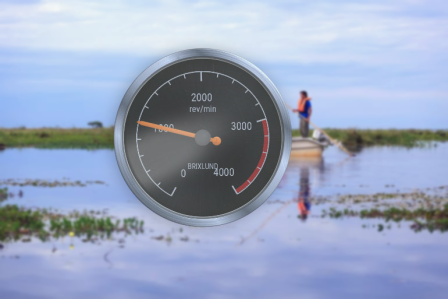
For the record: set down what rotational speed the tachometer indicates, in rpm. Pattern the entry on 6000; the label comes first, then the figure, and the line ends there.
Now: 1000
